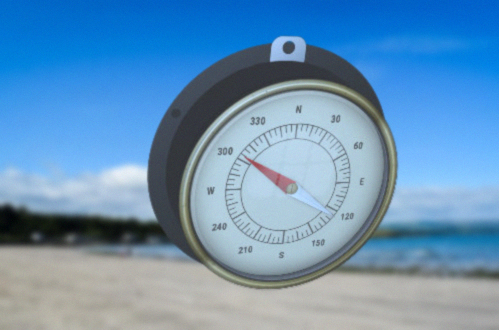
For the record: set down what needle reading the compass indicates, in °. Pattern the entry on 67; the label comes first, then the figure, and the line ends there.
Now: 305
